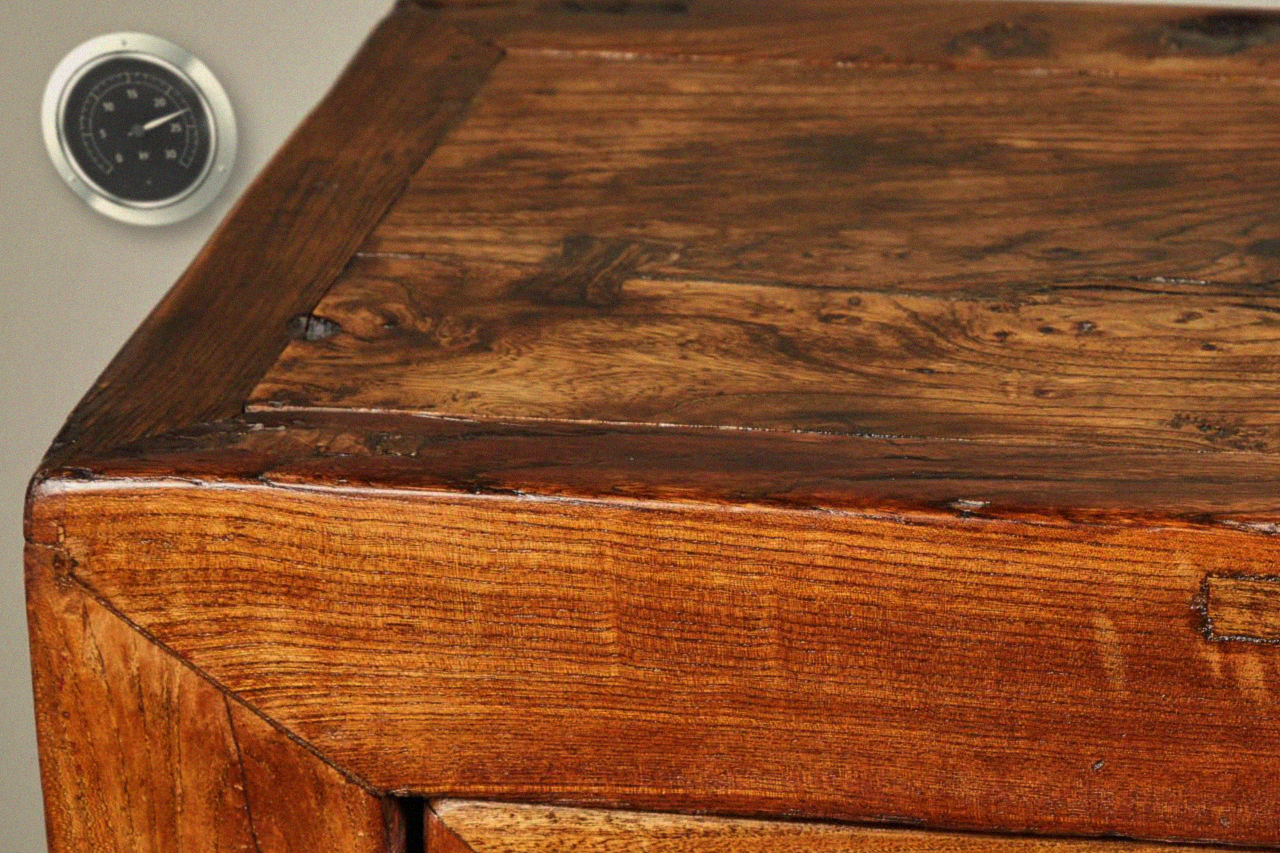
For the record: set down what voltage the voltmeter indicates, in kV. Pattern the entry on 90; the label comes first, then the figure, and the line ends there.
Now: 23
